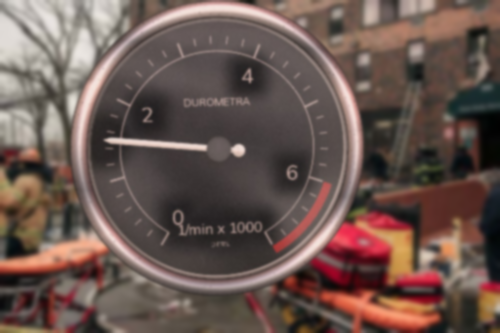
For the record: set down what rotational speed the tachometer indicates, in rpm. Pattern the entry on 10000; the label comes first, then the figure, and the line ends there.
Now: 1500
